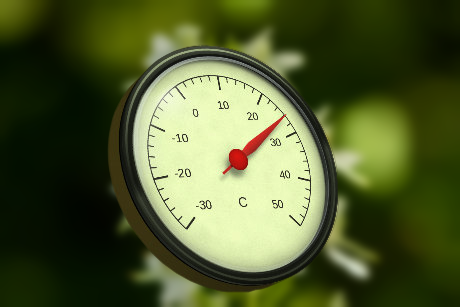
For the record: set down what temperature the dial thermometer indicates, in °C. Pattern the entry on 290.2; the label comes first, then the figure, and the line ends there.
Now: 26
